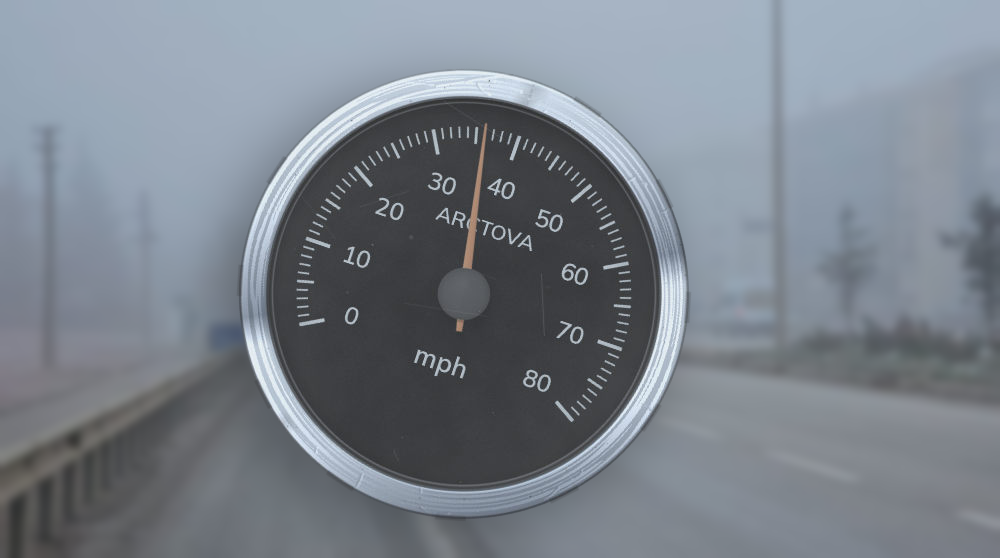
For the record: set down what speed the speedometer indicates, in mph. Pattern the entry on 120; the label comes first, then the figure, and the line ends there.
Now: 36
